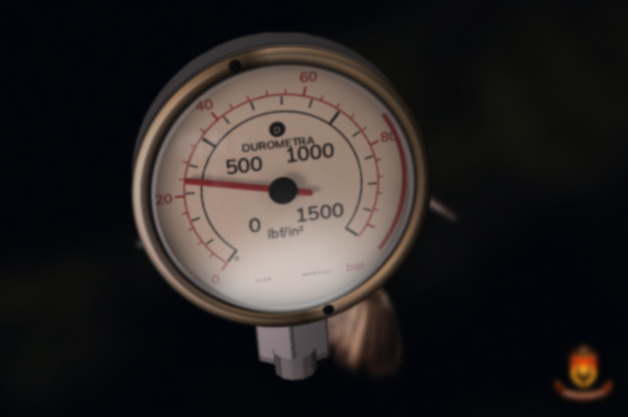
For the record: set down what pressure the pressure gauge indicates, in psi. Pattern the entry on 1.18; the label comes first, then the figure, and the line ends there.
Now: 350
